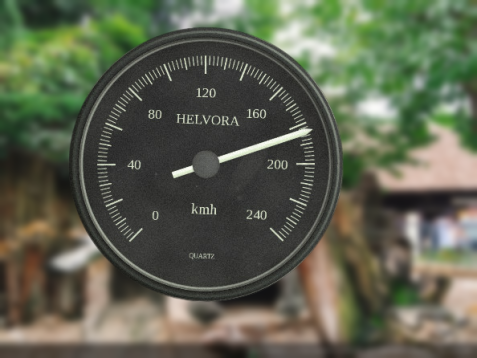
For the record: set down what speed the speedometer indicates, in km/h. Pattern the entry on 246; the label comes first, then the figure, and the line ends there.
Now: 184
